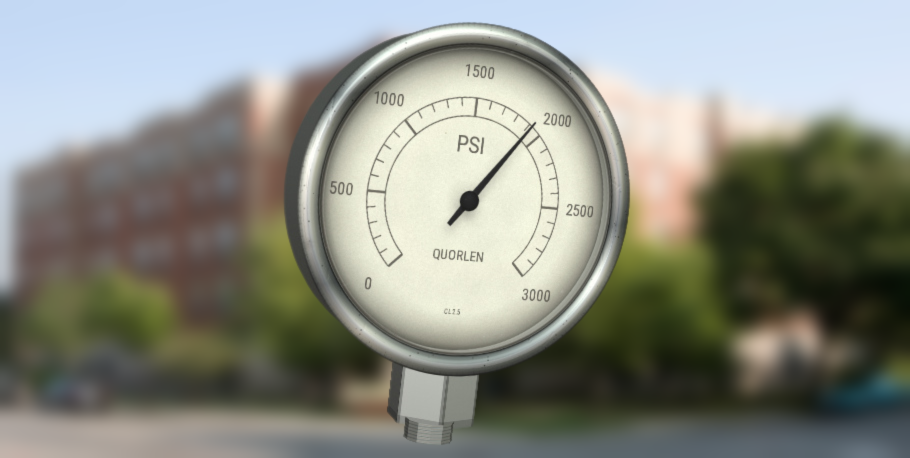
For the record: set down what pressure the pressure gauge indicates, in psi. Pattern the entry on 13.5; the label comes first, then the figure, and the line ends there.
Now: 1900
